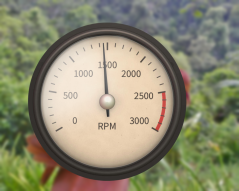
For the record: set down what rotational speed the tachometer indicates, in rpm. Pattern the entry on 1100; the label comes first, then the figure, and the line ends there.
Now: 1450
